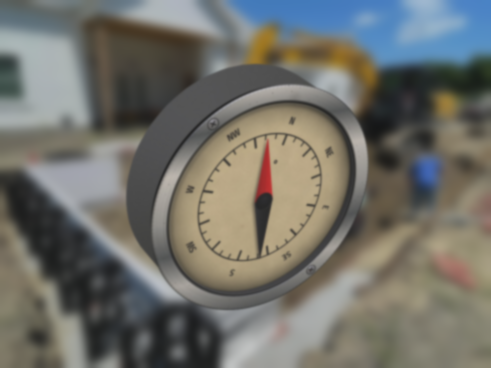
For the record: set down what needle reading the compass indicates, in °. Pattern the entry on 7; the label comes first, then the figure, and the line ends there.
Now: 340
